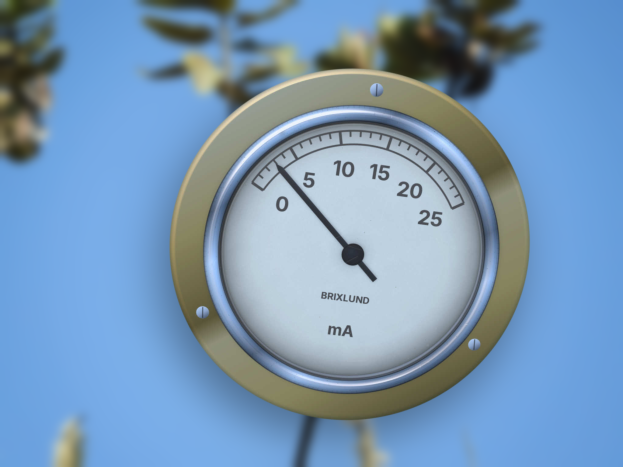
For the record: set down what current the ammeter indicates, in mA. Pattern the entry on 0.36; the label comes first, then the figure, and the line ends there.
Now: 3
